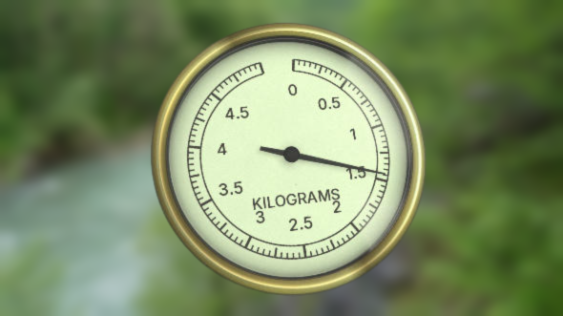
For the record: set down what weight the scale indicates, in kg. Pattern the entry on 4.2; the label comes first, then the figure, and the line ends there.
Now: 1.45
